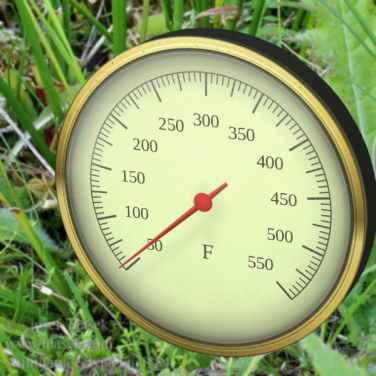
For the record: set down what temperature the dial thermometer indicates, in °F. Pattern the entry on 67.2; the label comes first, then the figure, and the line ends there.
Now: 55
